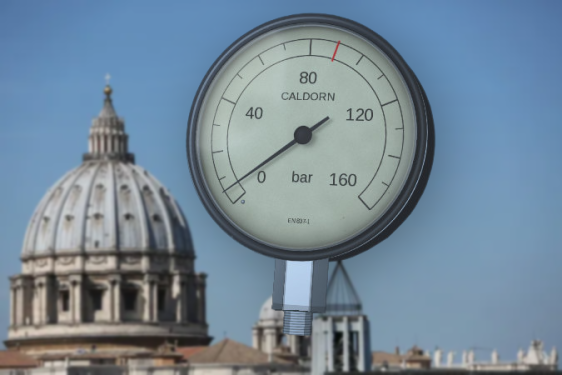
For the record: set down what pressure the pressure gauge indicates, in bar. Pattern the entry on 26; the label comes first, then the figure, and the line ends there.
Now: 5
